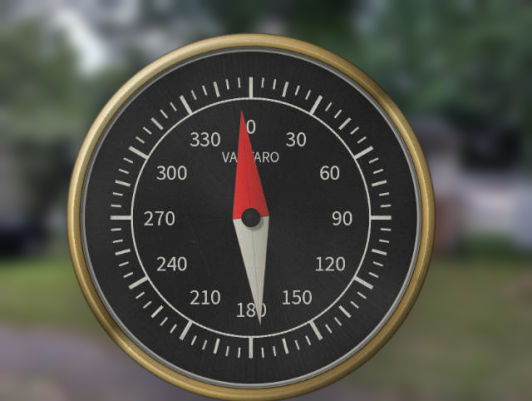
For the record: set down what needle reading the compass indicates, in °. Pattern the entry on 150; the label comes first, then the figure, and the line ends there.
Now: 355
